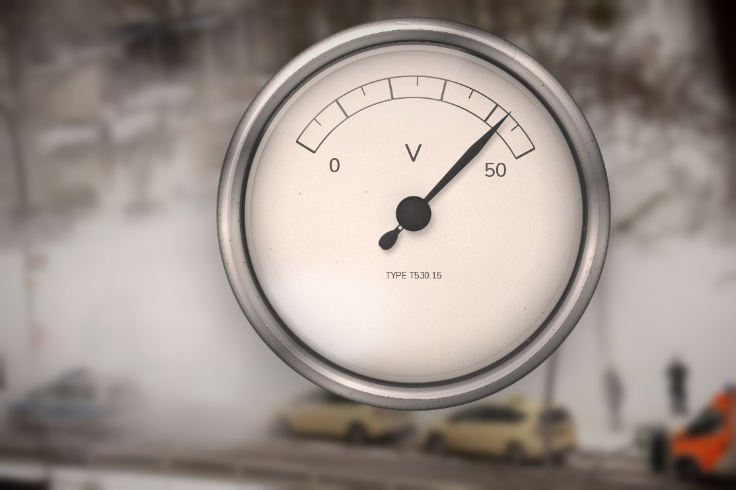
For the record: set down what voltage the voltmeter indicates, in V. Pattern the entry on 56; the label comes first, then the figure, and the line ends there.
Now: 42.5
